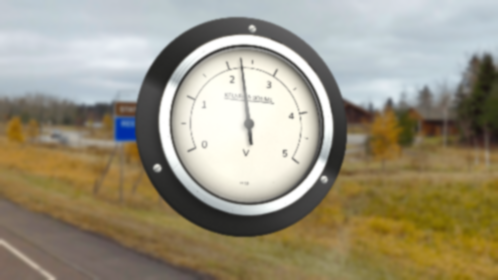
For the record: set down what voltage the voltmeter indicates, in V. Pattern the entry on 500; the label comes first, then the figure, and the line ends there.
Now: 2.25
